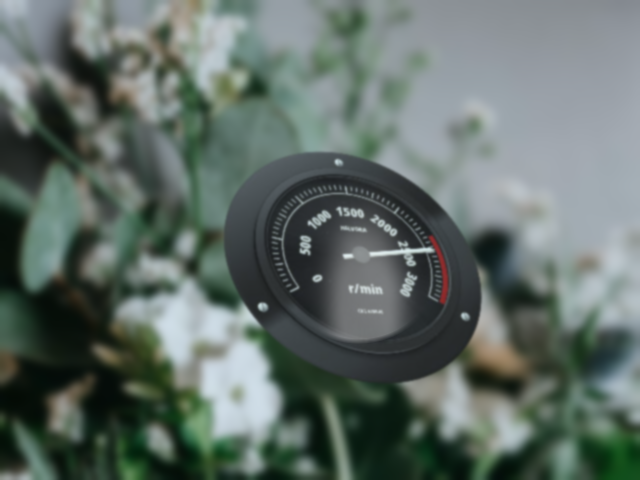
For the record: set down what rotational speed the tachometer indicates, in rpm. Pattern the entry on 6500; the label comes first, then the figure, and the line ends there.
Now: 2500
